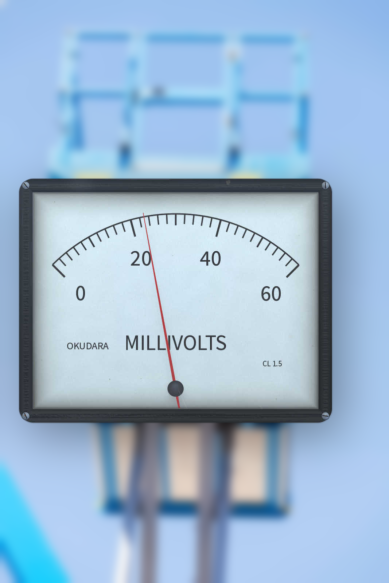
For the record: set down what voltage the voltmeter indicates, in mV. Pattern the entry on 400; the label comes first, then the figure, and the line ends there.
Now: 23
